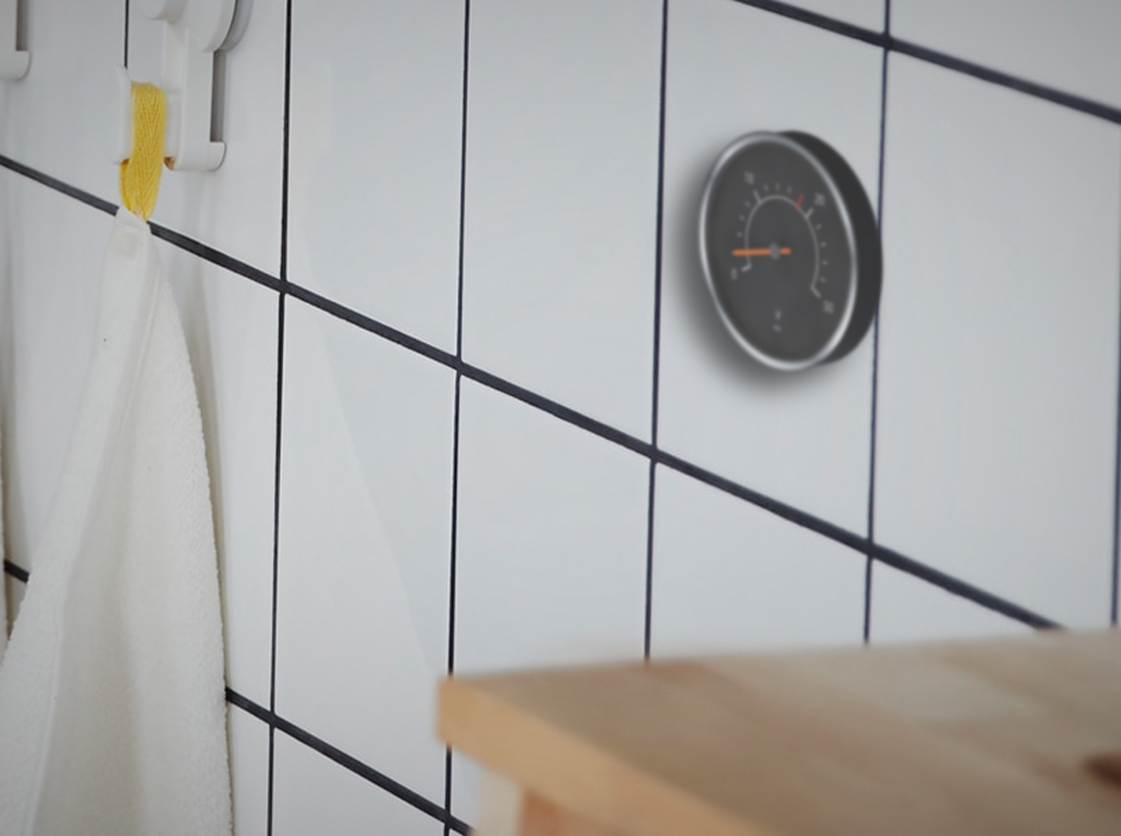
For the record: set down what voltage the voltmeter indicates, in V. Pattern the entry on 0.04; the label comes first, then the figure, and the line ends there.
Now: 2
